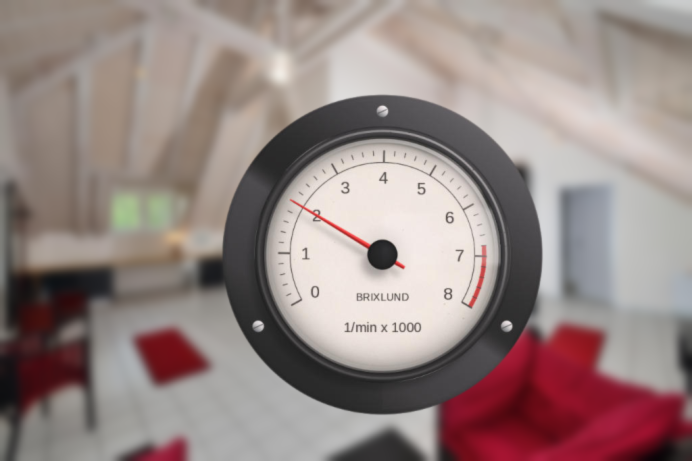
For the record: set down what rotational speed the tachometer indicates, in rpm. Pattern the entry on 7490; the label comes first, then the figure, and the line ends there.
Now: 2000
